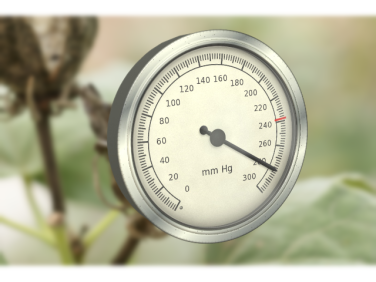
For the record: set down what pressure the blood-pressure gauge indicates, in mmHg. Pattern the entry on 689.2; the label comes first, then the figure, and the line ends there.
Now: 280
